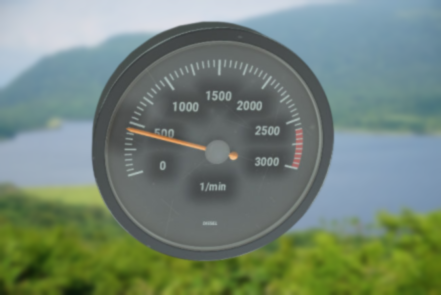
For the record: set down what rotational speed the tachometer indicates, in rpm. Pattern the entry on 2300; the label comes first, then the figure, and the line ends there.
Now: 450
